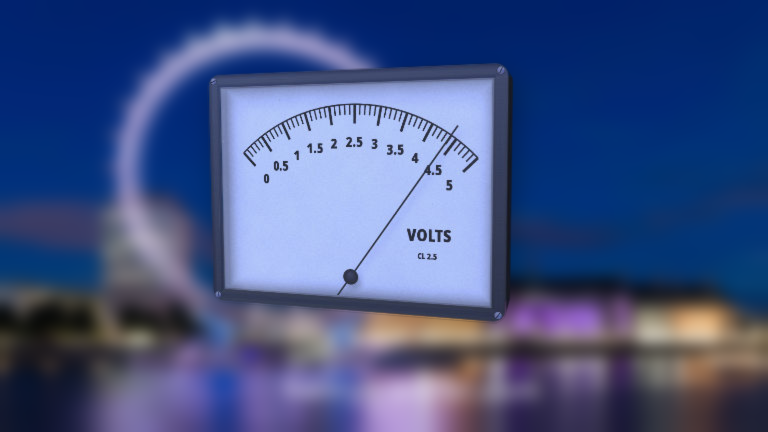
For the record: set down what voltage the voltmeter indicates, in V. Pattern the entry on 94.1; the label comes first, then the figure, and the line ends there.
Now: 4.4
